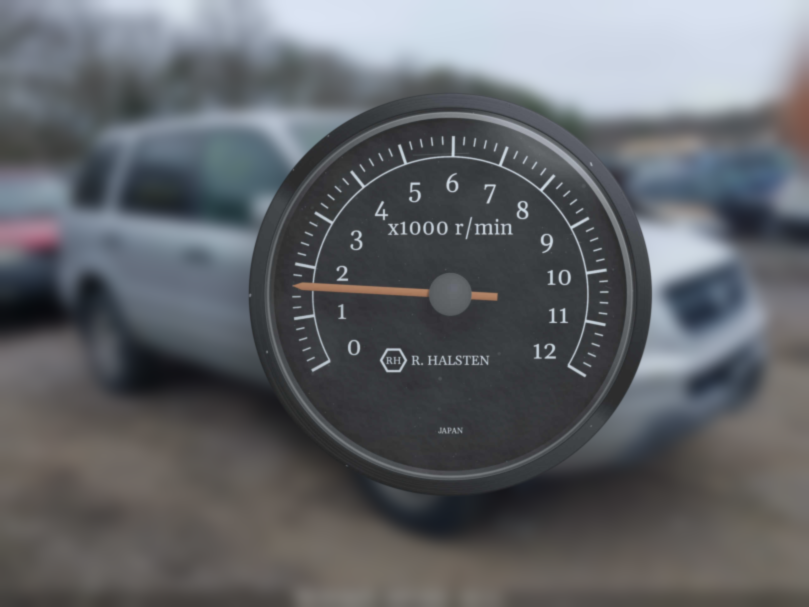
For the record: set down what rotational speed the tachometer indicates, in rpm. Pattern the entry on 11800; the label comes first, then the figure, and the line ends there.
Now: 1600
